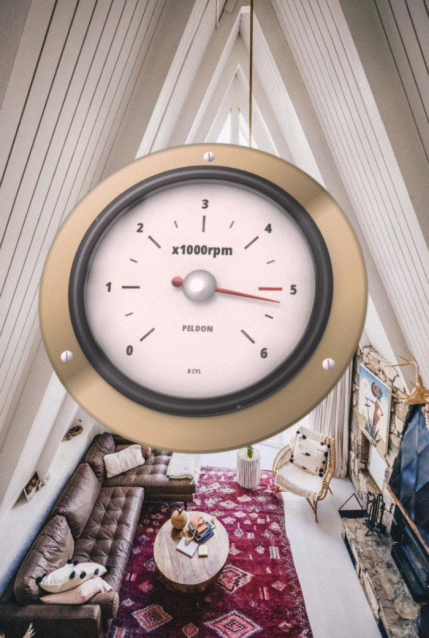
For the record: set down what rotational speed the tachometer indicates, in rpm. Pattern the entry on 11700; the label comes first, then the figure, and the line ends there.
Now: 5250
